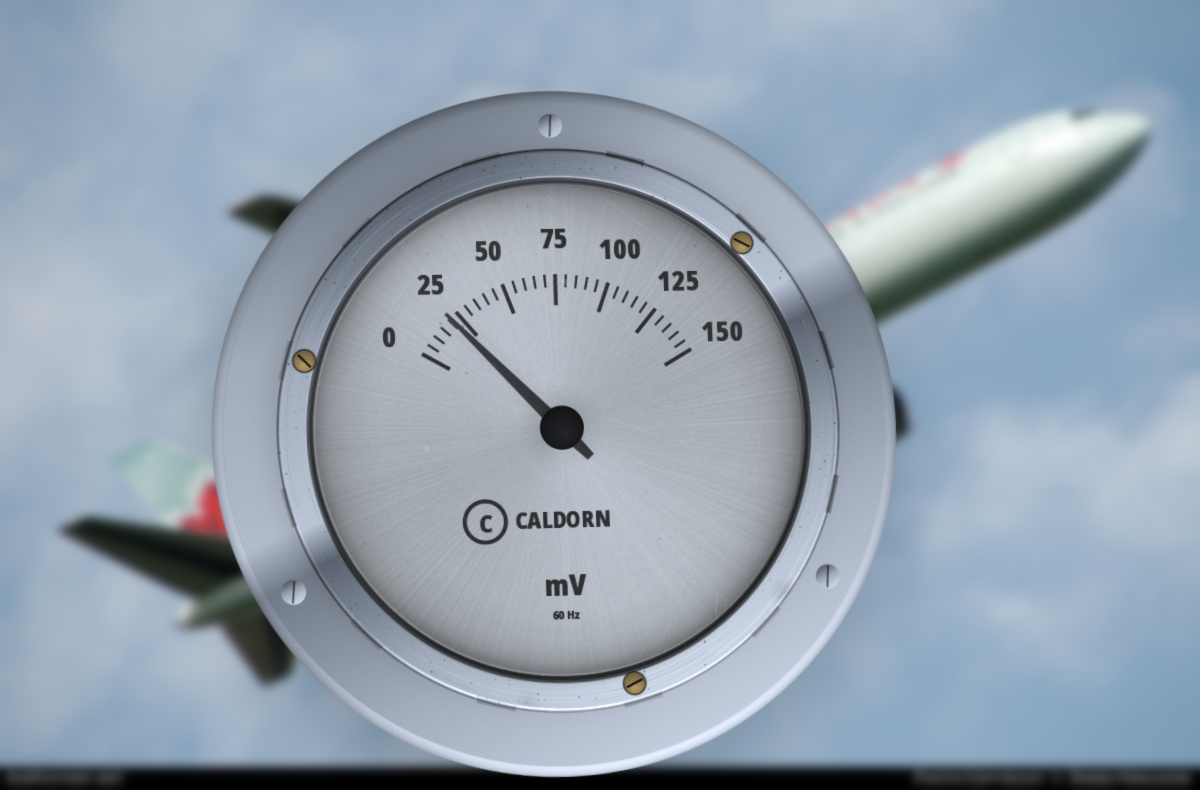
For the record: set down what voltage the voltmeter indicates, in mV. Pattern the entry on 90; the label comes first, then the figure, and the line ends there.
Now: 20
